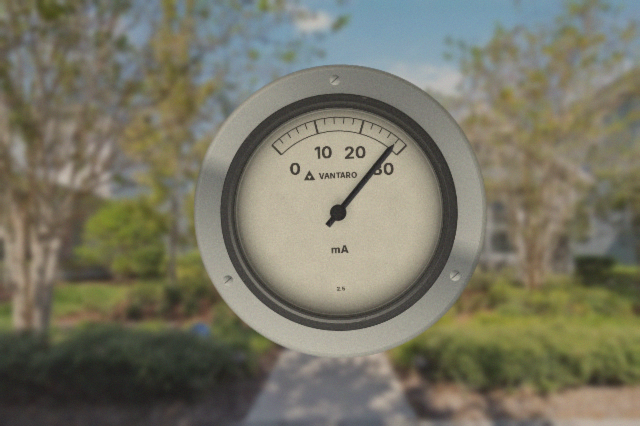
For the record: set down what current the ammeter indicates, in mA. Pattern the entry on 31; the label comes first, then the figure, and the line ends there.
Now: 28
